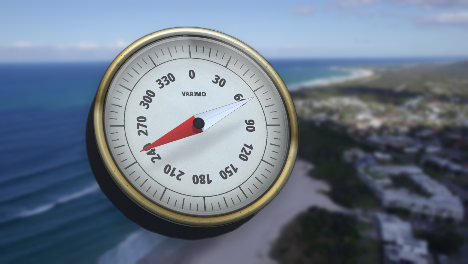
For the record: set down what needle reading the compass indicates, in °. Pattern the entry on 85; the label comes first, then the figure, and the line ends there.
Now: 245
